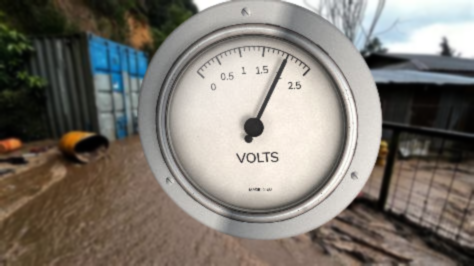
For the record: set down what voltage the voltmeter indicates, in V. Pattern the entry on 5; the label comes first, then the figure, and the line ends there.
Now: 2
